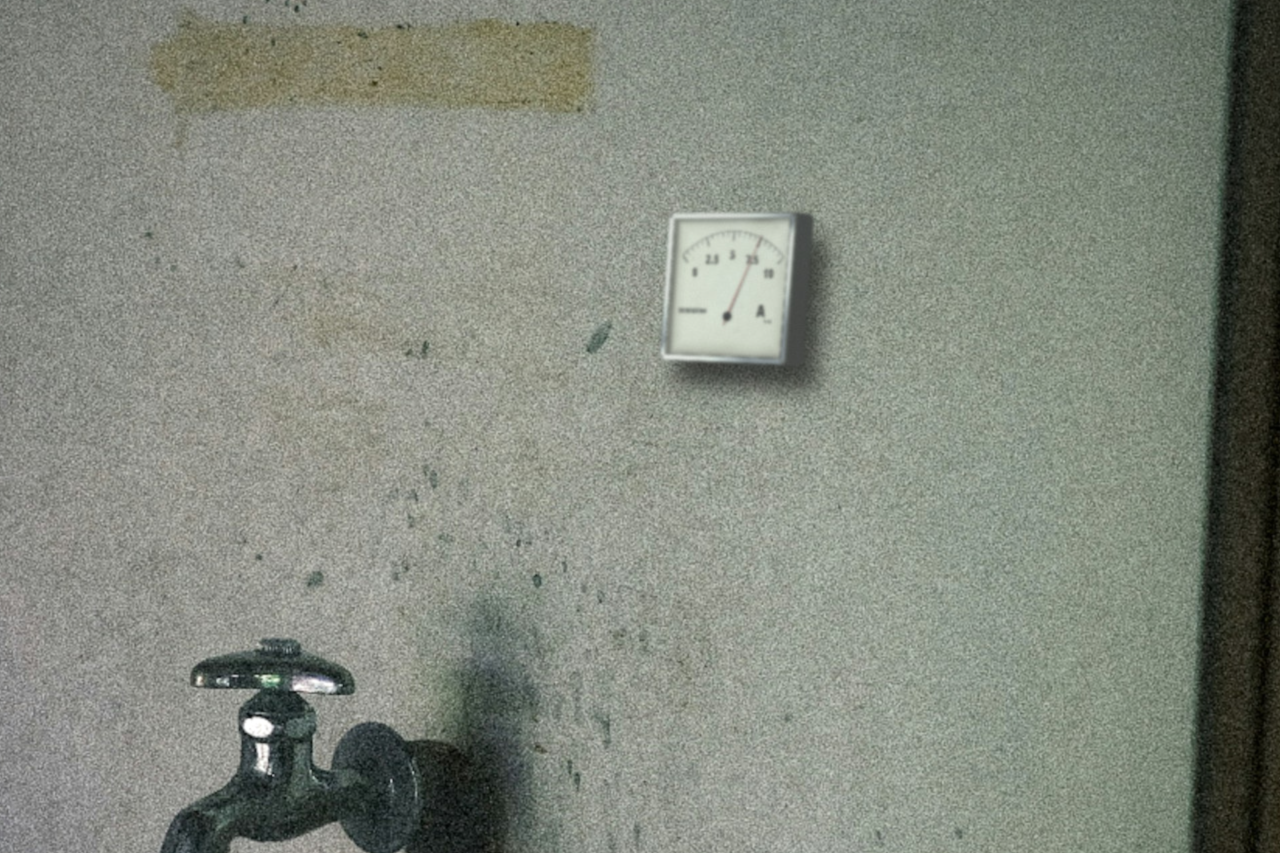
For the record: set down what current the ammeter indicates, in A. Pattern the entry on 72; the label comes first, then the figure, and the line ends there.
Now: 7.5
